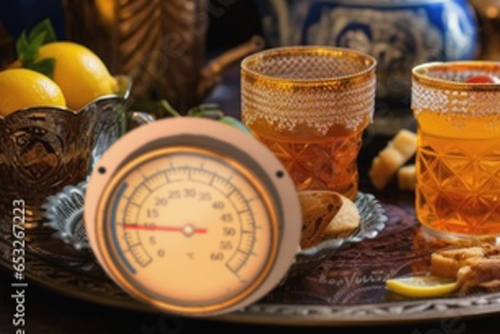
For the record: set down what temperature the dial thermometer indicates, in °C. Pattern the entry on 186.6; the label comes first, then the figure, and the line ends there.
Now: 10
